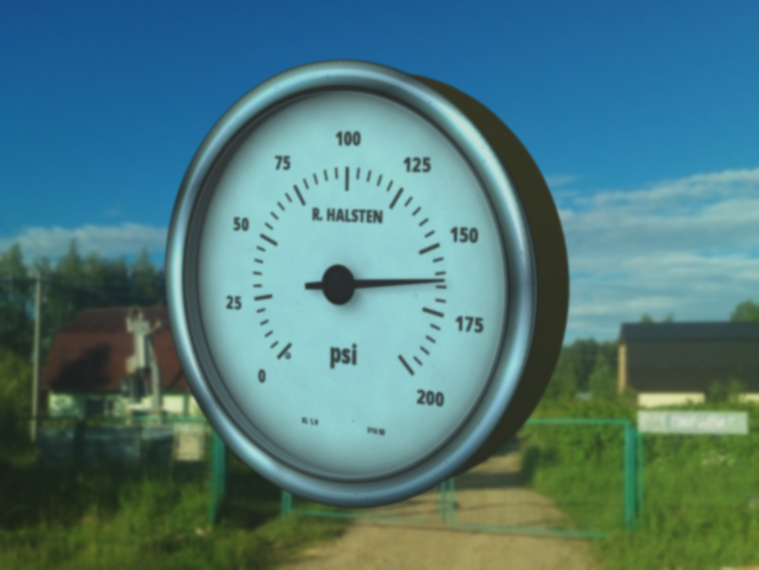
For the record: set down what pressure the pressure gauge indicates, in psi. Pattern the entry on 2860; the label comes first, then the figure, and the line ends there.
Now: 162.5
